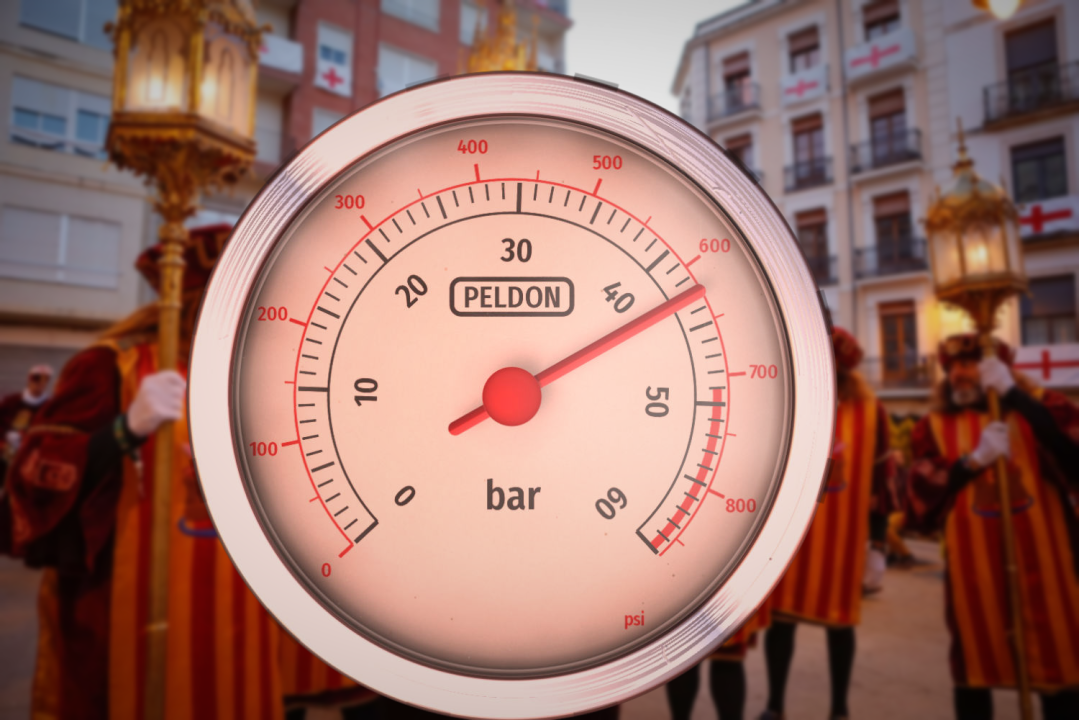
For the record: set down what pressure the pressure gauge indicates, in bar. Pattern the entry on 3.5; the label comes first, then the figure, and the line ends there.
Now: 43
